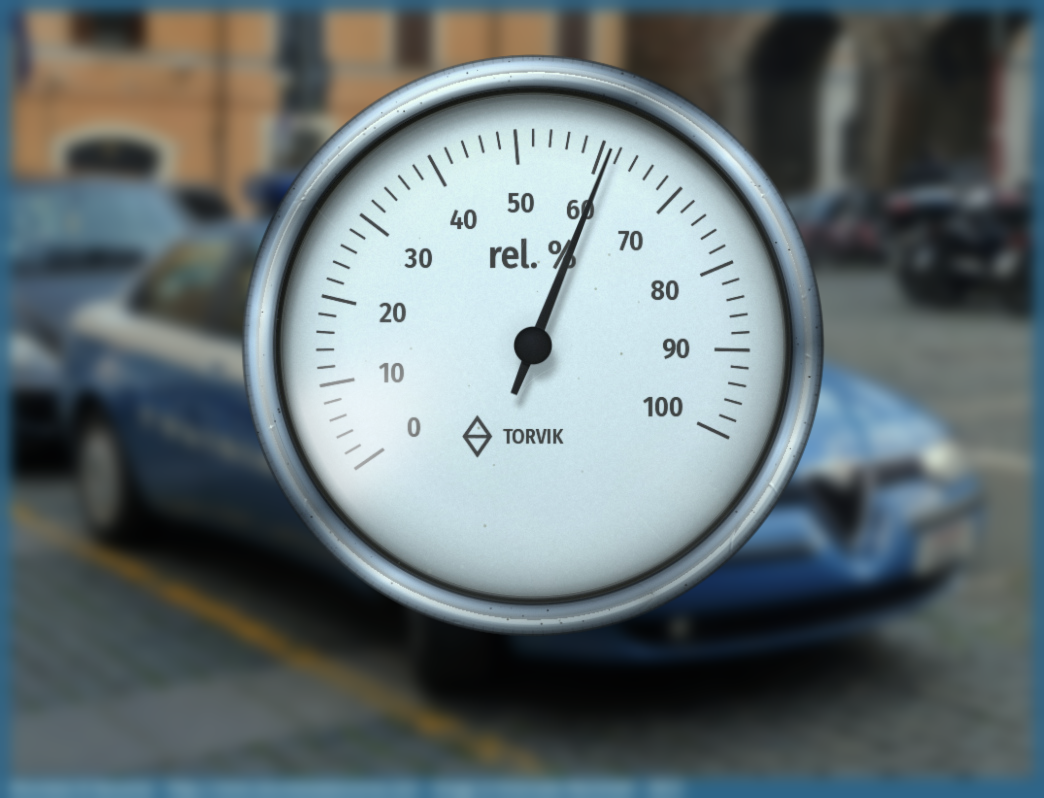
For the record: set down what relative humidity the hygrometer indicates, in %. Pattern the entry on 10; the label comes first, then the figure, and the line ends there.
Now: 61
